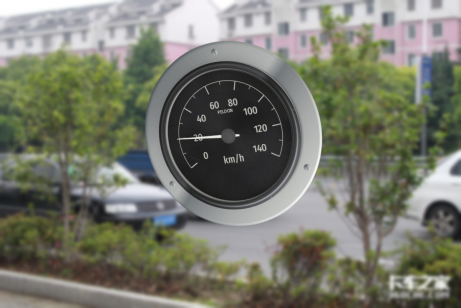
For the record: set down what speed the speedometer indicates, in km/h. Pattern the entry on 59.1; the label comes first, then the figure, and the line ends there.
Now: 20
